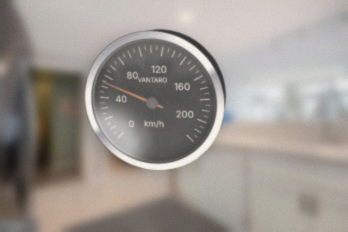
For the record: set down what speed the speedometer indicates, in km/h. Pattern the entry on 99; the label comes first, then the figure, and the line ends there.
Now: 55
